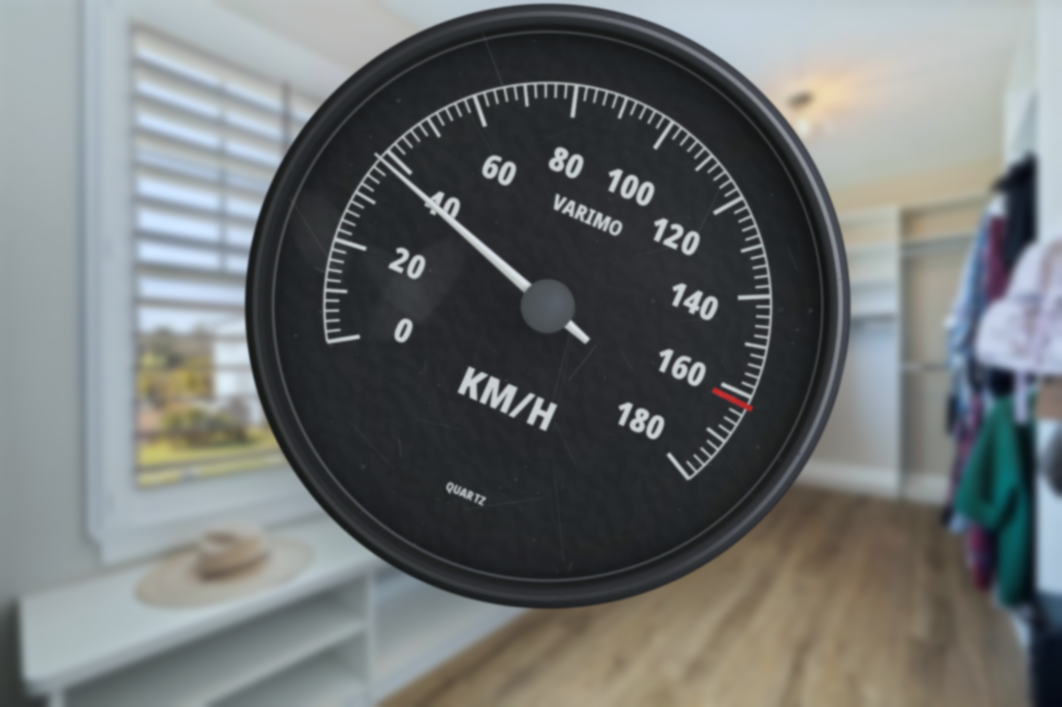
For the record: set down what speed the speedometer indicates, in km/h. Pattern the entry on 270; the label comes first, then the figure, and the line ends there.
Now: 38
